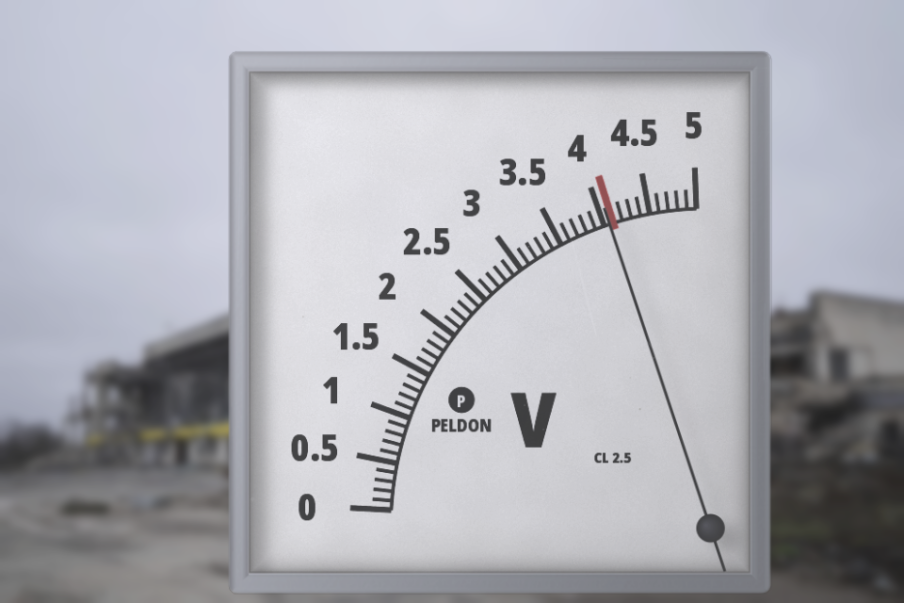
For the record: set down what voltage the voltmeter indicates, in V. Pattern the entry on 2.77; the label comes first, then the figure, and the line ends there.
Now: 4.05
